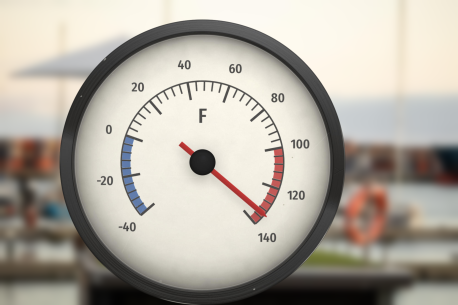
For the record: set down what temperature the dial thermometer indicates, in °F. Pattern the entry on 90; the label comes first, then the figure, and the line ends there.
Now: 134
